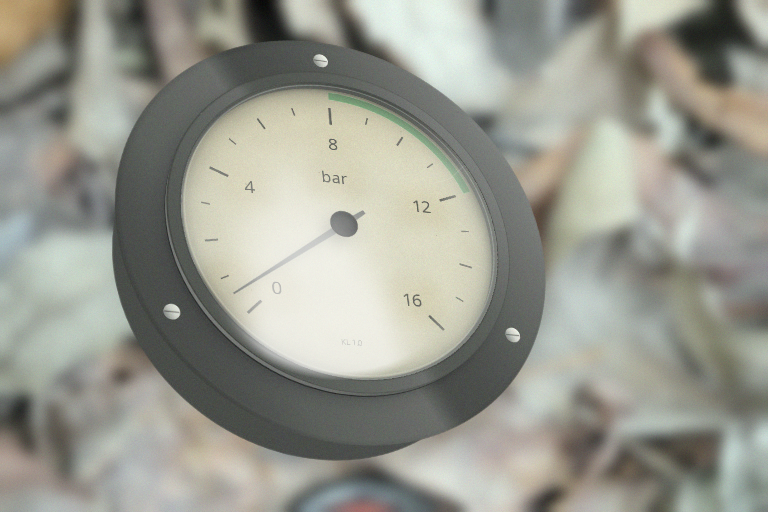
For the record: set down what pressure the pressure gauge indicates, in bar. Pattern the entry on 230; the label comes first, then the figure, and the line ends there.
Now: 0.5
